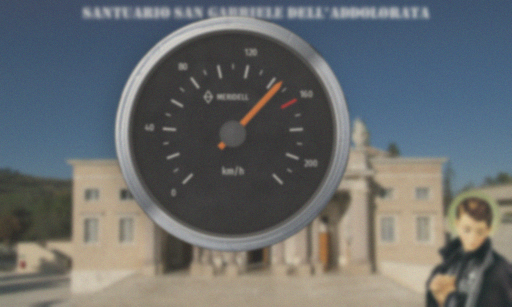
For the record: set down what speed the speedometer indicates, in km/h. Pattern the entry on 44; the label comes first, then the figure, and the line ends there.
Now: 145
